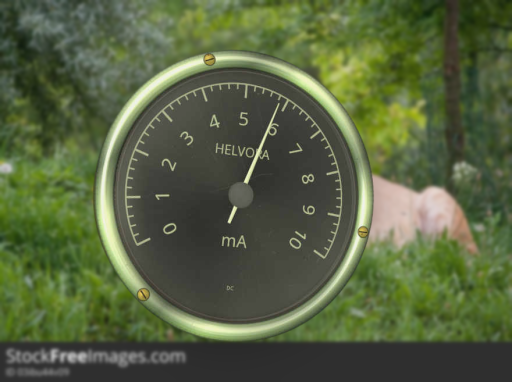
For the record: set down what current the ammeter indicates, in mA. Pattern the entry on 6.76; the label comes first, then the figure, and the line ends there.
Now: 5.8
